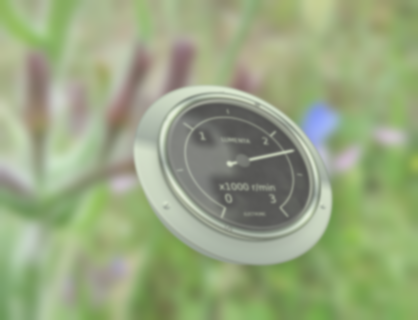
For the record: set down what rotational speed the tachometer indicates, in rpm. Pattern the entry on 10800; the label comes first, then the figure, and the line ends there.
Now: 2250
